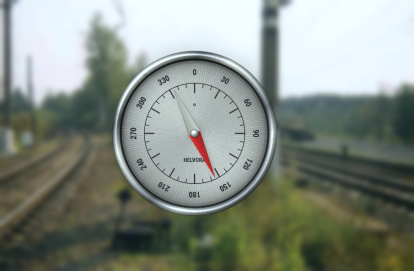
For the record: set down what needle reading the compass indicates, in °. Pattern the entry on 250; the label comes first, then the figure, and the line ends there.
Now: 155
